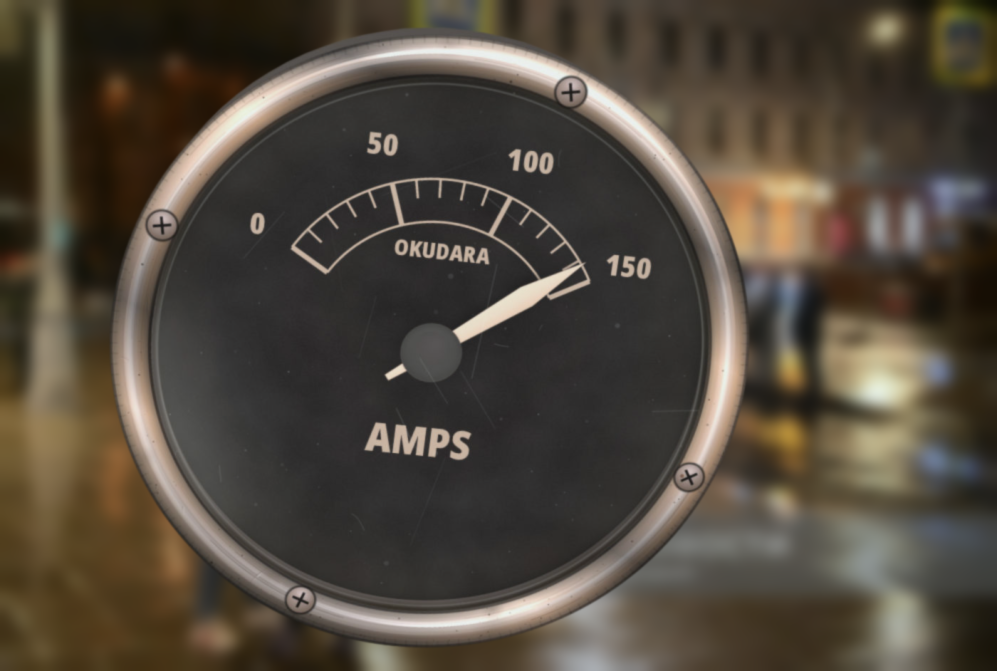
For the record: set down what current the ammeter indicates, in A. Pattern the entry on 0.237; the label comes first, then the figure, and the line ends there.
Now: 140
